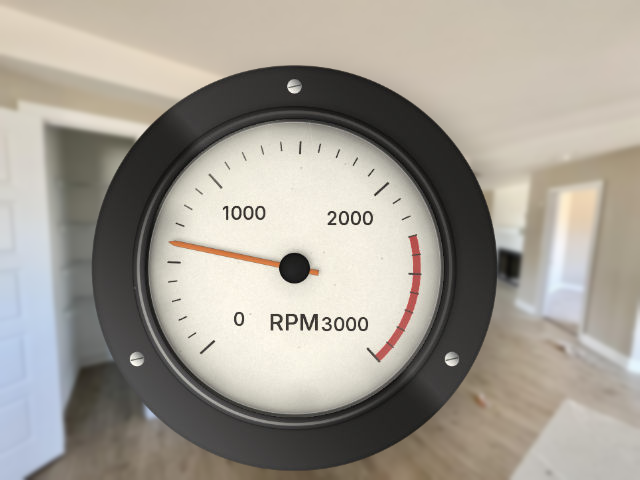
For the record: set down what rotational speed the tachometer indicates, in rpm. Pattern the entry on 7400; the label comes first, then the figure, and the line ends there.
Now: 600
